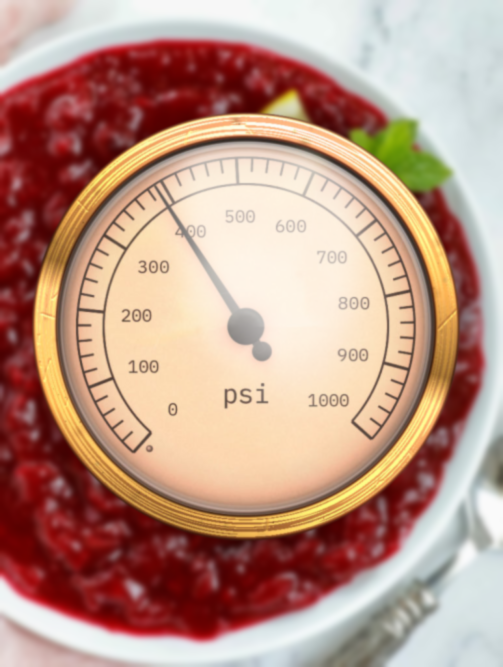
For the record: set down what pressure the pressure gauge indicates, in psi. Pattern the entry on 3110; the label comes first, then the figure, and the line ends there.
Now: 390
